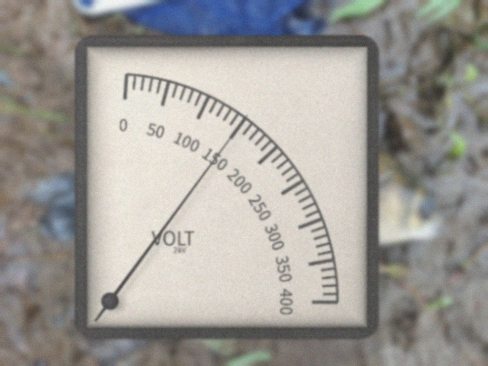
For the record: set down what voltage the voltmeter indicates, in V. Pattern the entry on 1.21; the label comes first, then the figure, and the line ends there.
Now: 150
